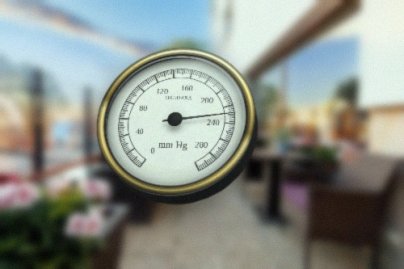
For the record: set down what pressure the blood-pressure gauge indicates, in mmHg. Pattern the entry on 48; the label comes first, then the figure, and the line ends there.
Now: 230
